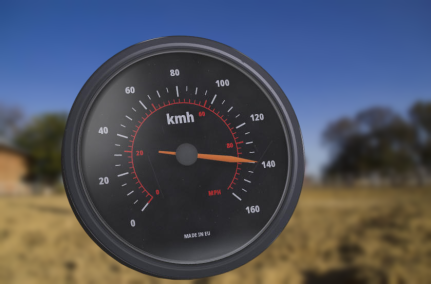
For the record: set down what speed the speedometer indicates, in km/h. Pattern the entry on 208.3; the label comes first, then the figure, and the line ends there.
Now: 140
